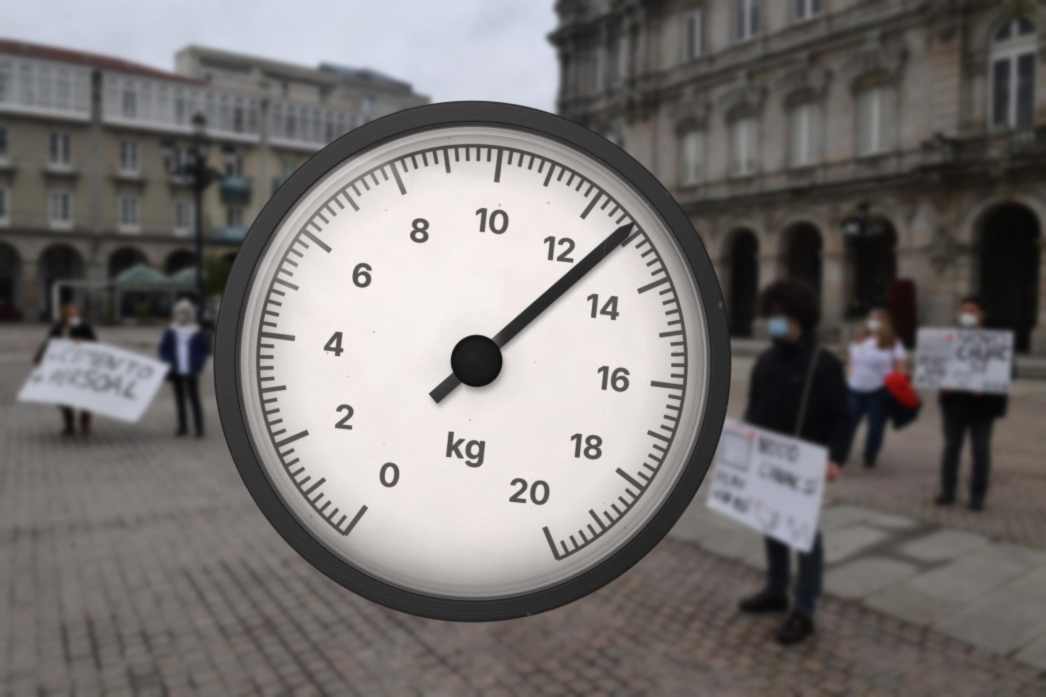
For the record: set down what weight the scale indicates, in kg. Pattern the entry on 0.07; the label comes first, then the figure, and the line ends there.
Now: 12.8
